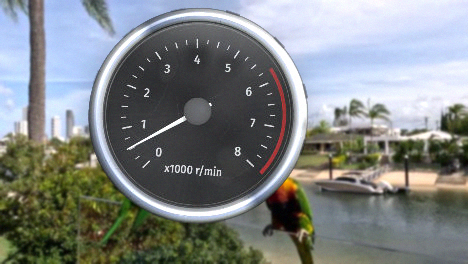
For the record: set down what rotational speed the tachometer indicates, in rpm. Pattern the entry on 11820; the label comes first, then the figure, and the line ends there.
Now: 500
